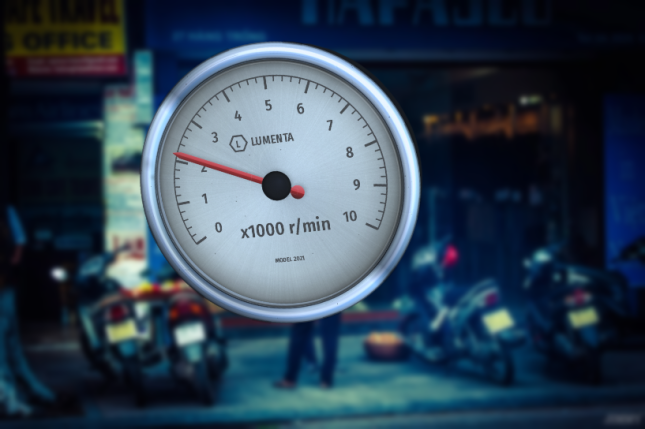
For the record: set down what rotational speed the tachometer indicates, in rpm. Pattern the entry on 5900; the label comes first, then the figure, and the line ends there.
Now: 2200
